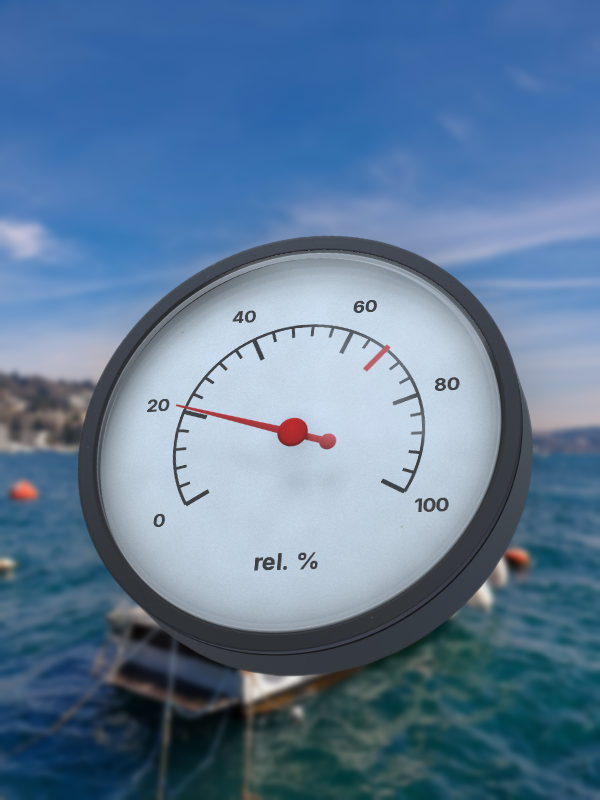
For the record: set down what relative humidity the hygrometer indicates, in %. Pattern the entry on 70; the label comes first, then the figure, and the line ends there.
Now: 20
